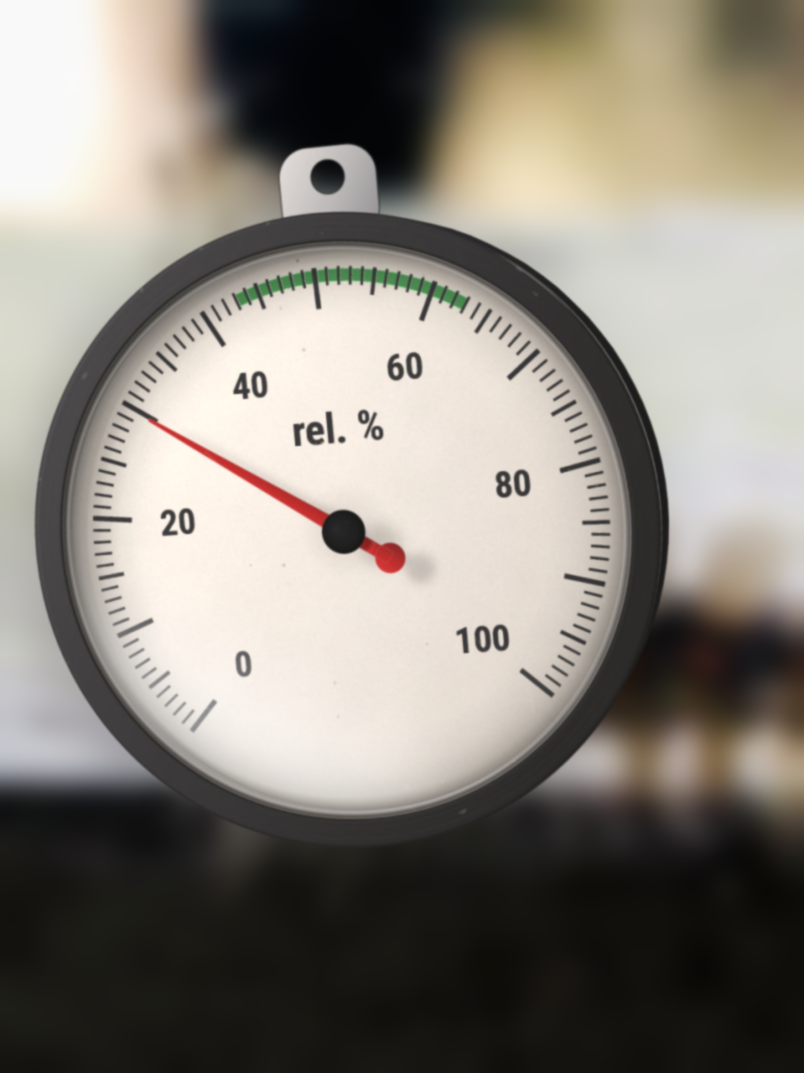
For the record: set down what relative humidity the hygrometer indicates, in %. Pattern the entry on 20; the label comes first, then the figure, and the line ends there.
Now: 30
